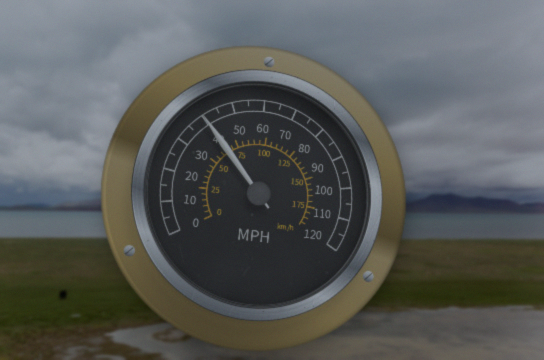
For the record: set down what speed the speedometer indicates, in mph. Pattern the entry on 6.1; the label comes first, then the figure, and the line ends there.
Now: 40
